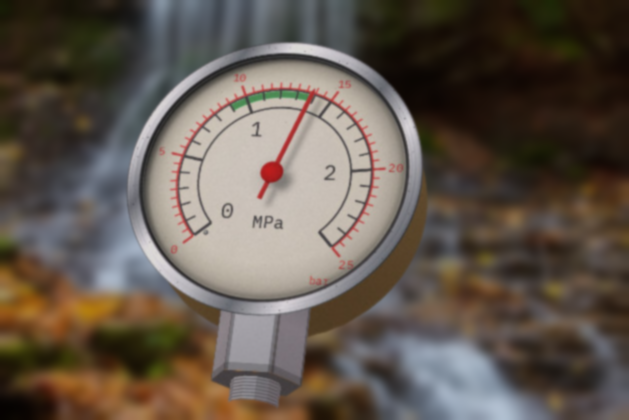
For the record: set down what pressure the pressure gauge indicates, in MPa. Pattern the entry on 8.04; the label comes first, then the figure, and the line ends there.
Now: 1.4
